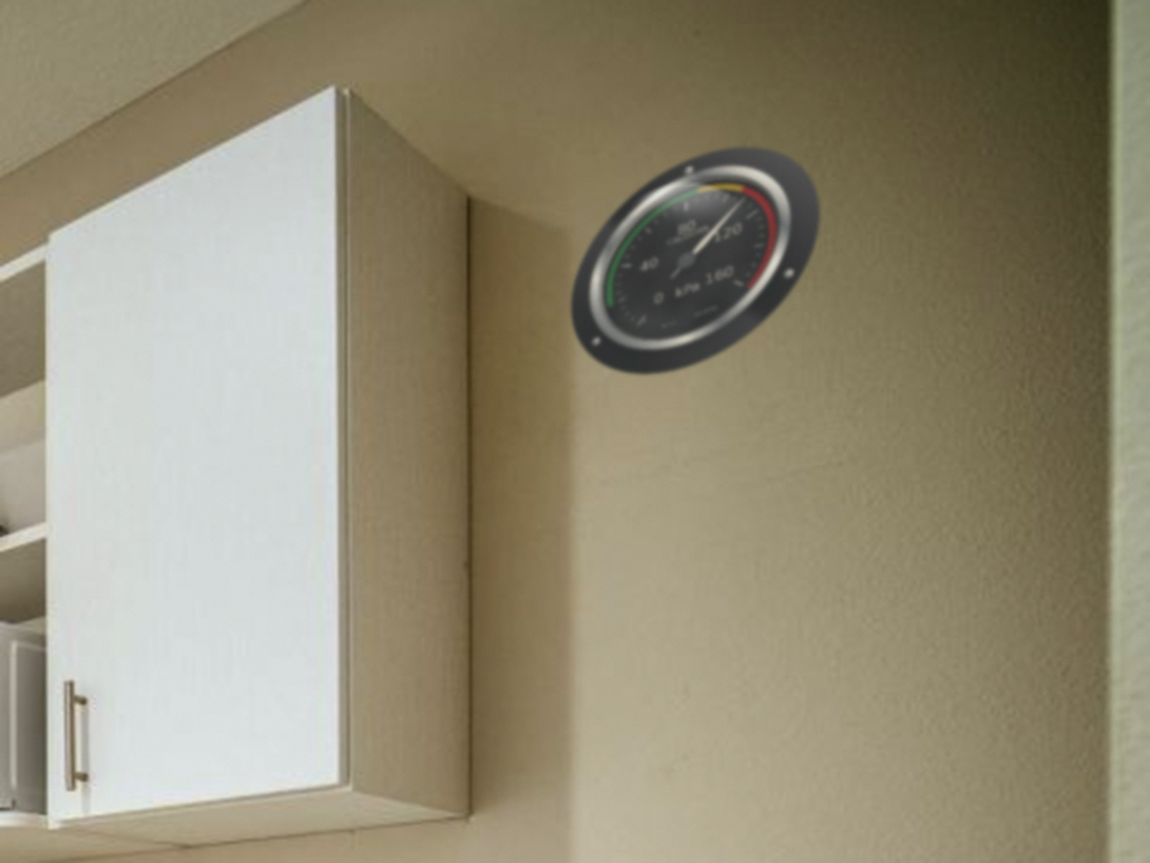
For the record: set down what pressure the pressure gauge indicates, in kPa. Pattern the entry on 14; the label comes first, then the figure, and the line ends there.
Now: 110
